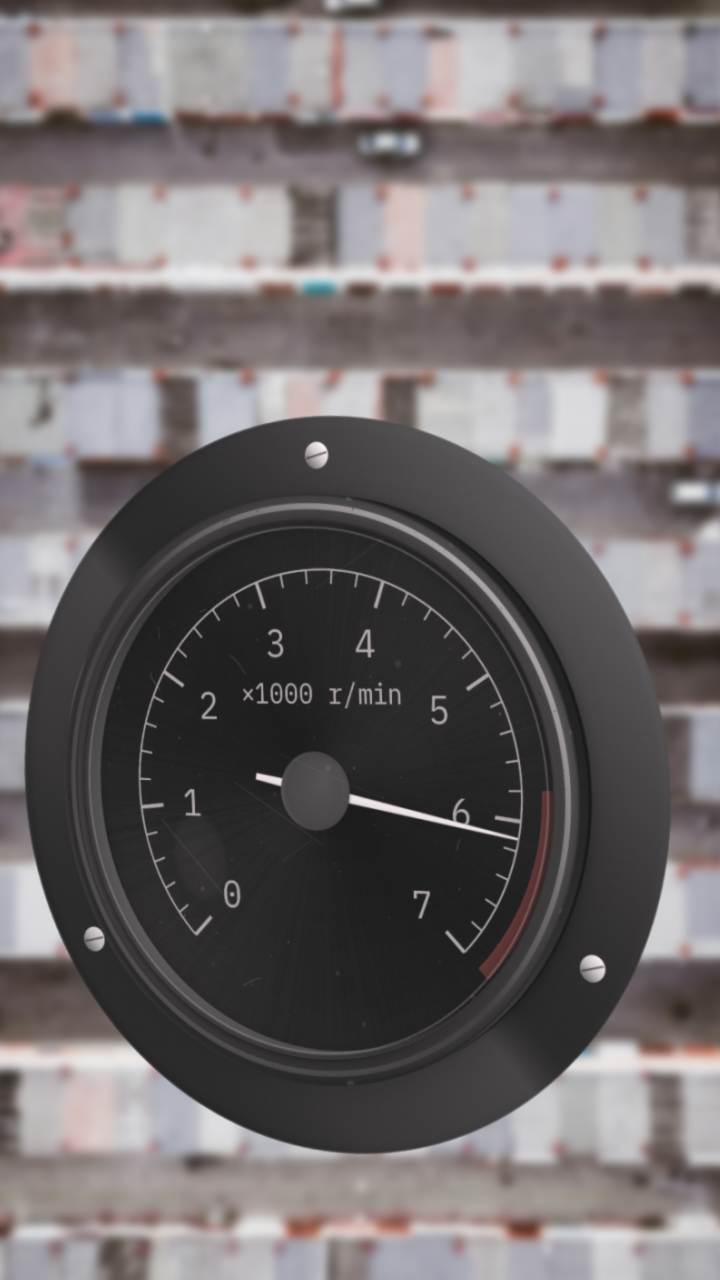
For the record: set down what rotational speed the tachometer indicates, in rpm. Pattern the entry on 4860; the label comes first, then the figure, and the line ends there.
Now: 6100
